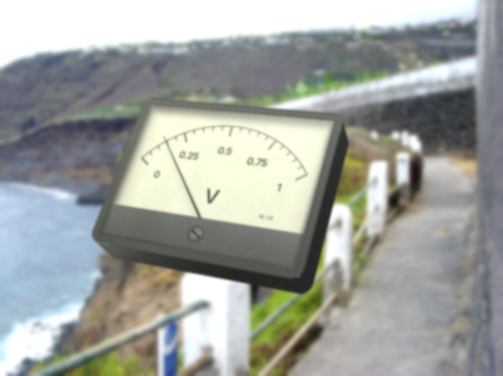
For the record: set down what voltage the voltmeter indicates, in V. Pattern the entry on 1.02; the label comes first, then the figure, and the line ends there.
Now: 0.15
